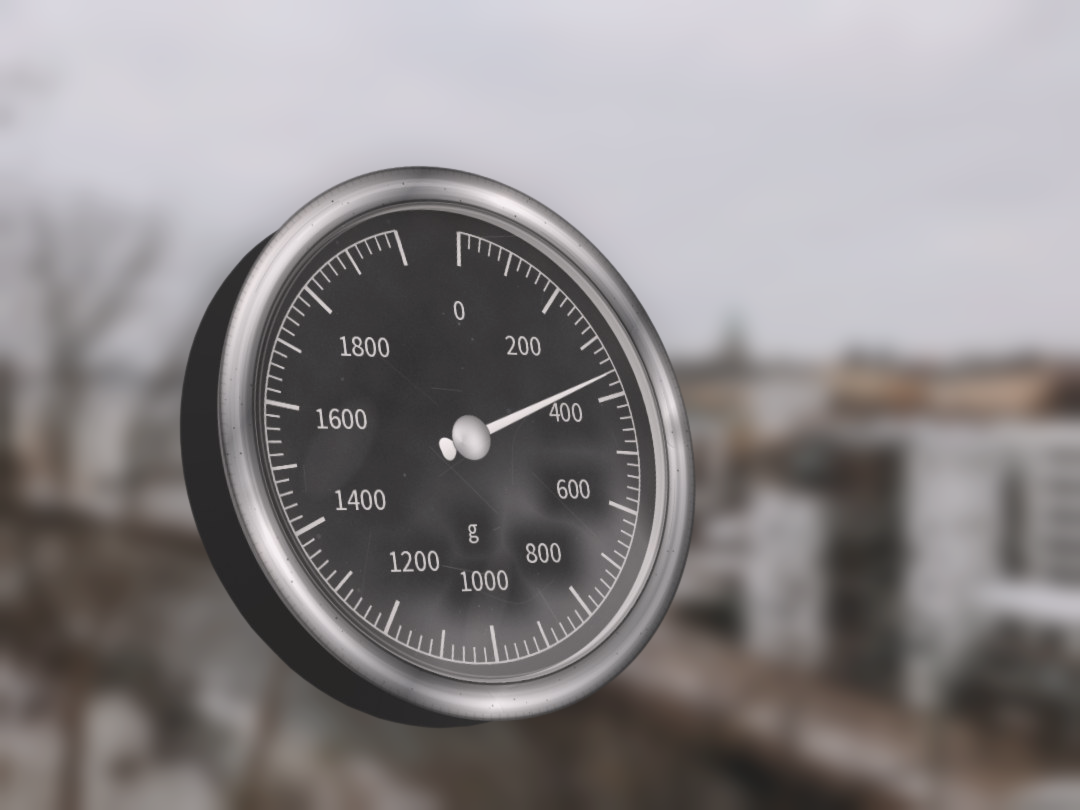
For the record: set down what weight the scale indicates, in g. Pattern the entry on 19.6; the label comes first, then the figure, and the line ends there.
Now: 360
